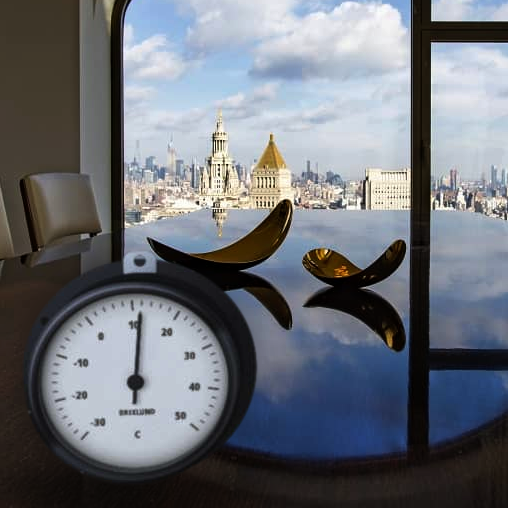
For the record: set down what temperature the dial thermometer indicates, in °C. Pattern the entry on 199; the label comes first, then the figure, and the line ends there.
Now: 12
